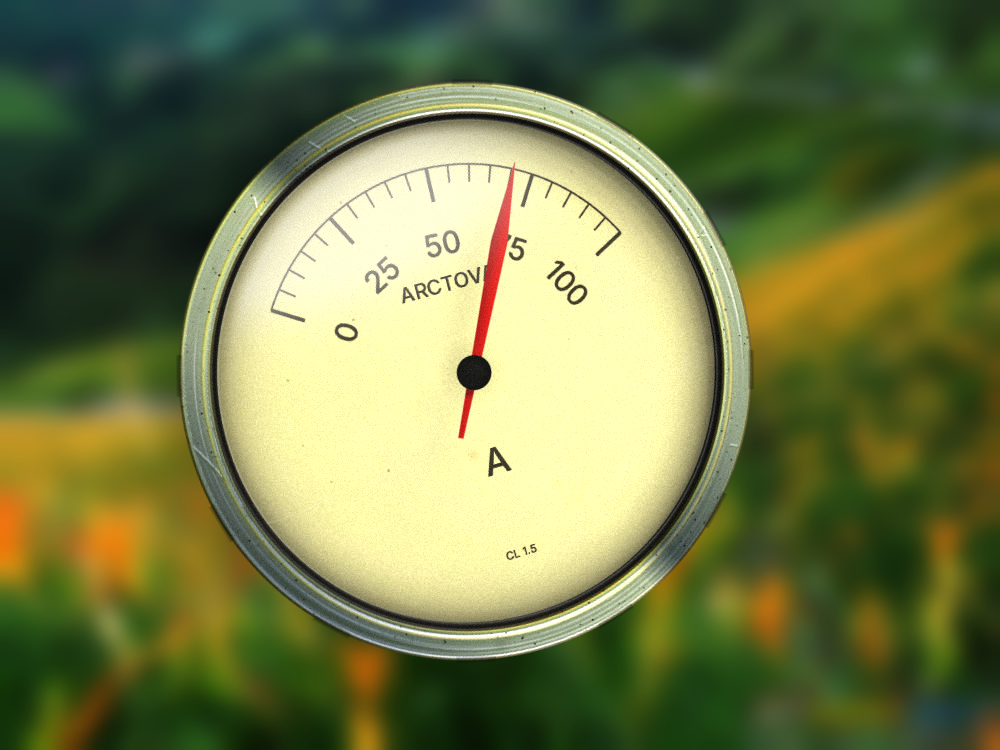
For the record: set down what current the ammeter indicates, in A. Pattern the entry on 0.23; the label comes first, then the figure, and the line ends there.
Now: 70
